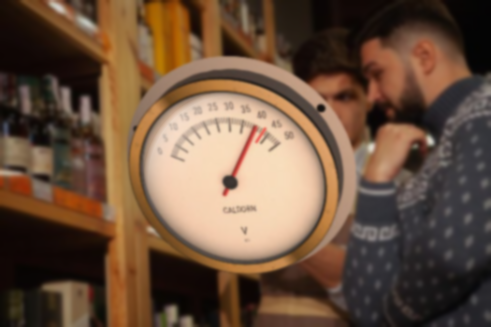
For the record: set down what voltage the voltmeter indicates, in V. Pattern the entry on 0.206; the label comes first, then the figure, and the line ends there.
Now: 40
